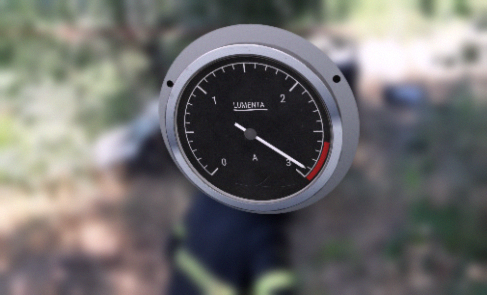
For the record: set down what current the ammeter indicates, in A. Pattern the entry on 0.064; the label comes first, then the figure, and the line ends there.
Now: 2.9
